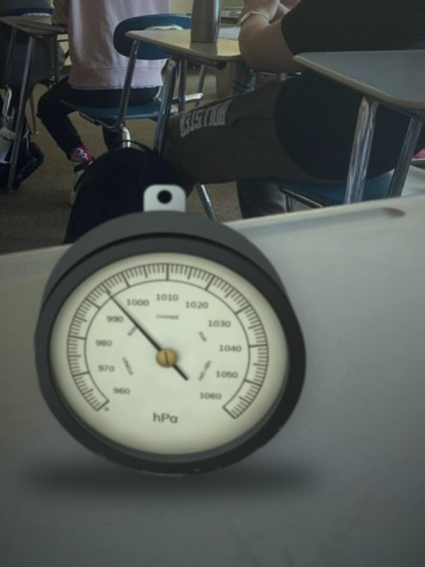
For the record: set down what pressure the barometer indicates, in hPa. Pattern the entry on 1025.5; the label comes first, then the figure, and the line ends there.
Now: 995
